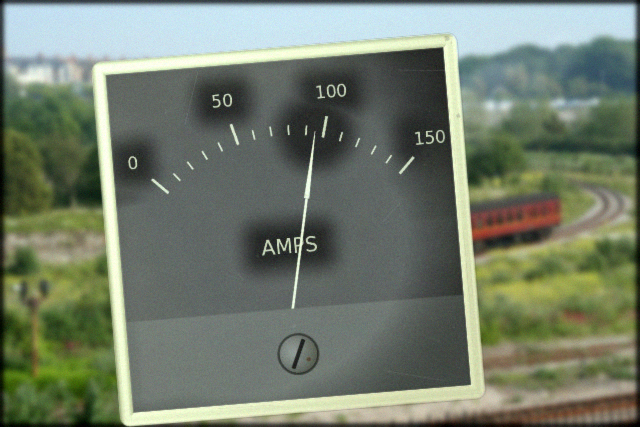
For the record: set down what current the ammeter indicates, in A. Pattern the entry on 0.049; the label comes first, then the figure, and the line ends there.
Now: 95
